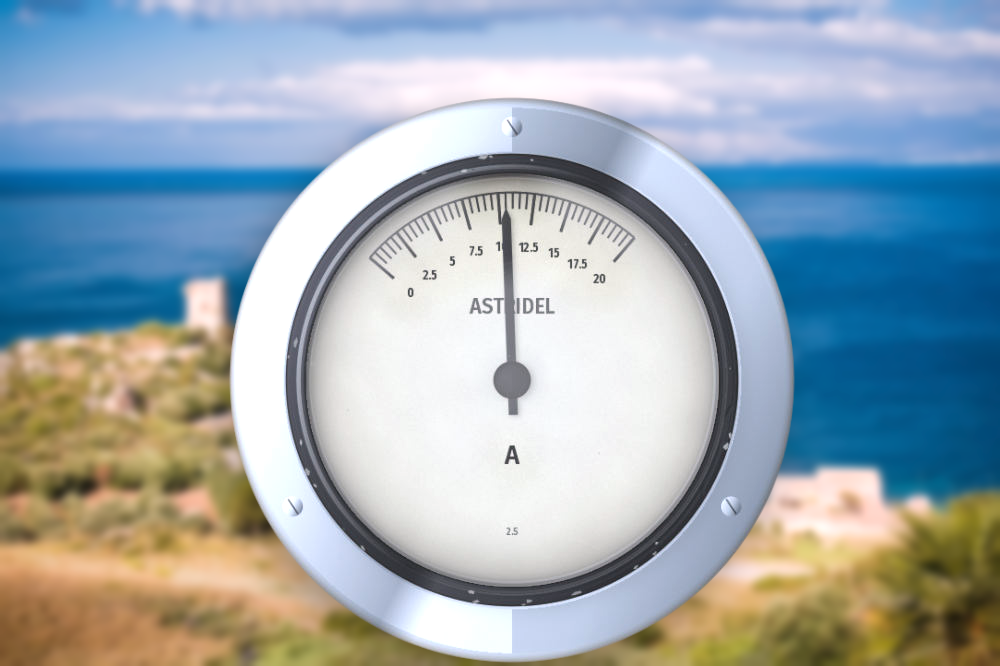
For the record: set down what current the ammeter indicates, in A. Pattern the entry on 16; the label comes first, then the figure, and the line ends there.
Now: 10.5
